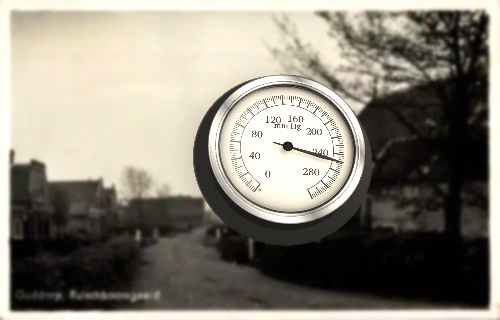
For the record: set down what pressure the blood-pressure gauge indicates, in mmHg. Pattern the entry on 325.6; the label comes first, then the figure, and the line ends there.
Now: 250
